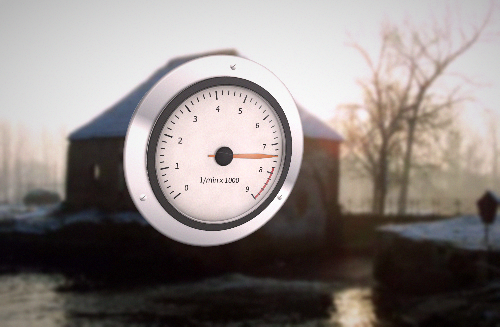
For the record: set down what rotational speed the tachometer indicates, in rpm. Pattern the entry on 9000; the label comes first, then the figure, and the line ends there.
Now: 7400
